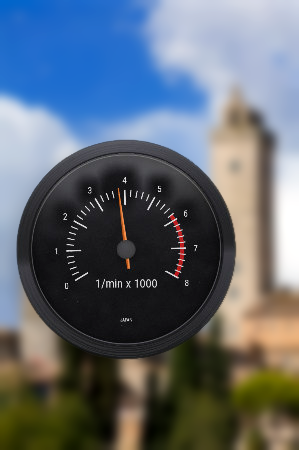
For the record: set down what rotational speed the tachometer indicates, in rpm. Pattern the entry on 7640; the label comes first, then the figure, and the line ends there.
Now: 3800
